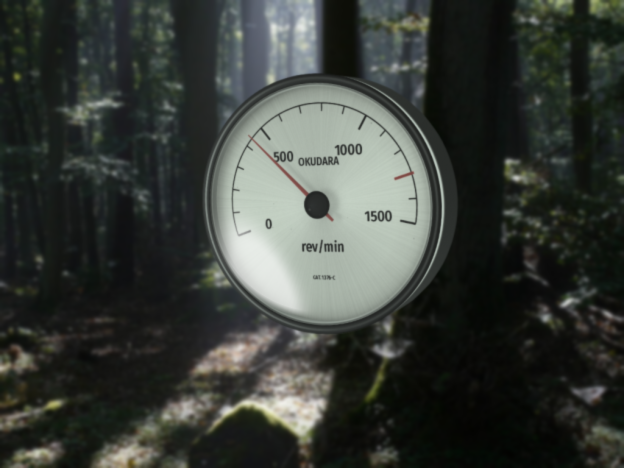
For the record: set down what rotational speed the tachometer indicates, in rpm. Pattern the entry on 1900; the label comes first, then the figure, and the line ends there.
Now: 450
